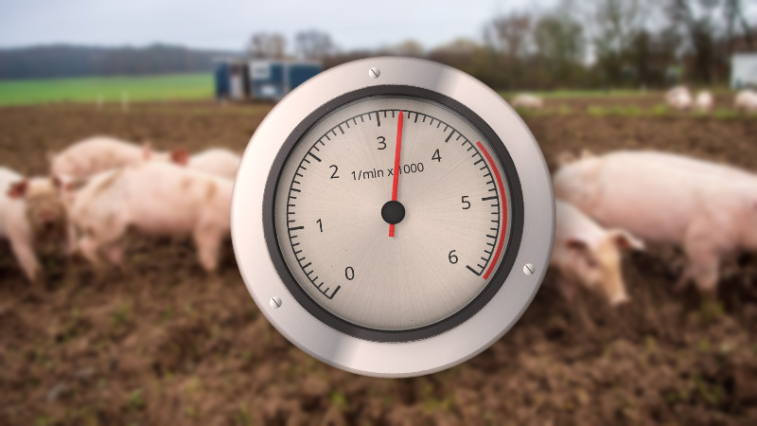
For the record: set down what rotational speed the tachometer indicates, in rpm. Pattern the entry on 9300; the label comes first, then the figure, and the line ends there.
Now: 3300
